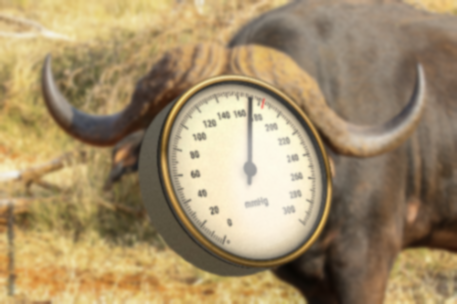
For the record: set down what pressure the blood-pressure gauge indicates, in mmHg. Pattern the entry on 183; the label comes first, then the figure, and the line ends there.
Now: 170
